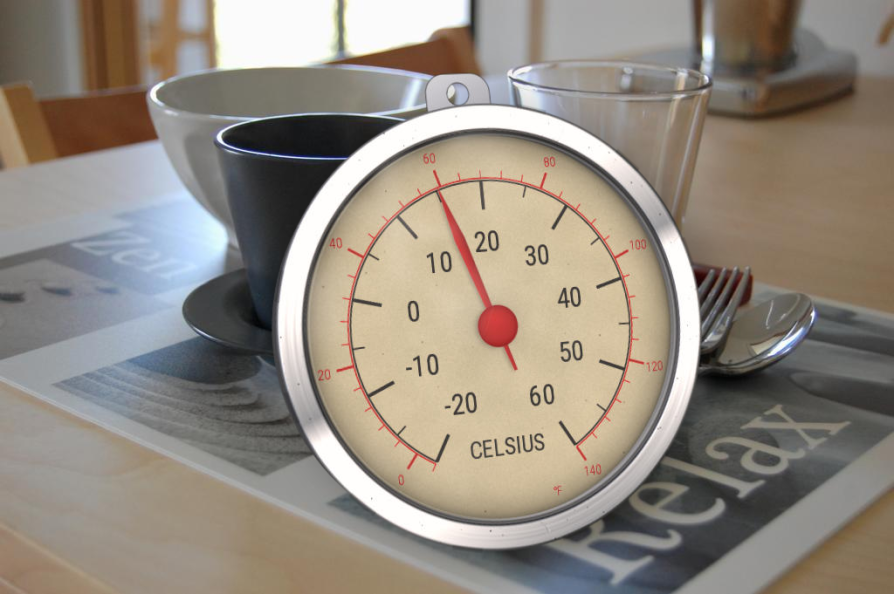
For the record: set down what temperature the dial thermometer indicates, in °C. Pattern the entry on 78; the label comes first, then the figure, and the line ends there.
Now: 15
